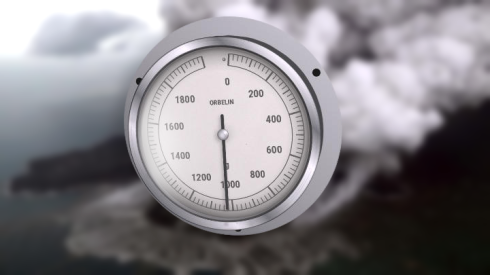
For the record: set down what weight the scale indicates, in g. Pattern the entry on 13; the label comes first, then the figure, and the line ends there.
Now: 1020
